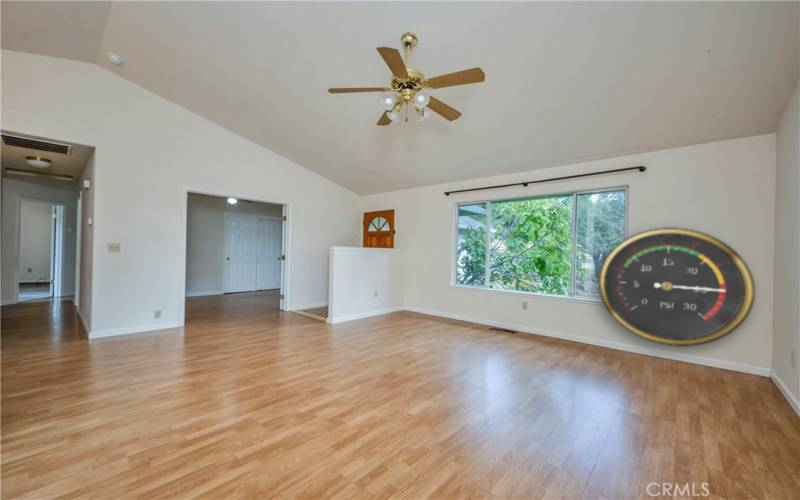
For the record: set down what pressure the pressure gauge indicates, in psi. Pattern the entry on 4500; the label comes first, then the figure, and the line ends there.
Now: 25
